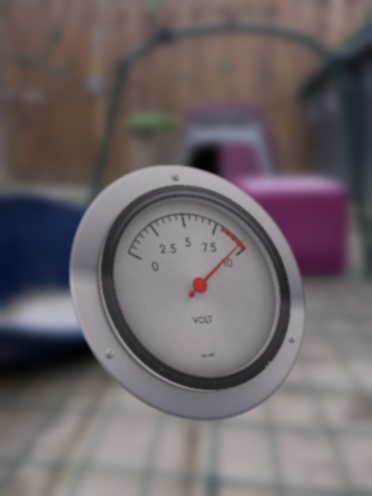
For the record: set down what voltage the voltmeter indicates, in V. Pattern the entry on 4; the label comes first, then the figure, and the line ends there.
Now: 9.5
